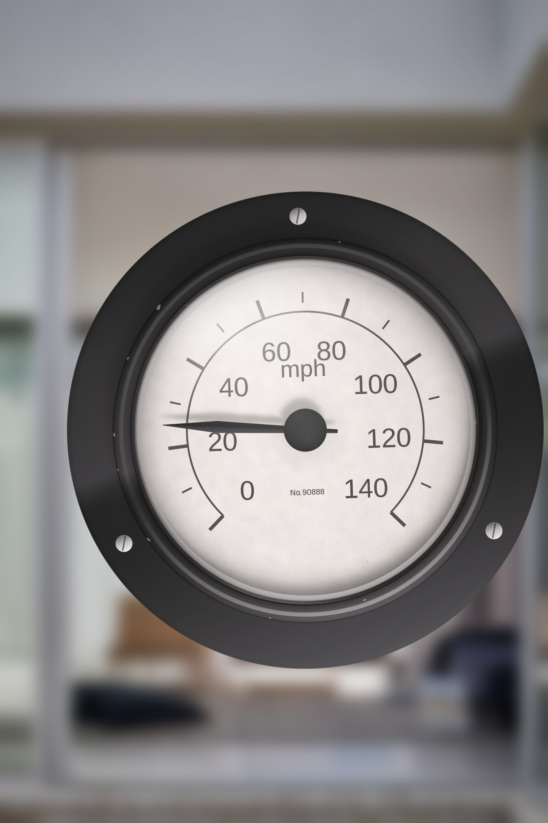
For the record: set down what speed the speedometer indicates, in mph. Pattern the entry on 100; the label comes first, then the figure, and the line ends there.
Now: 25
